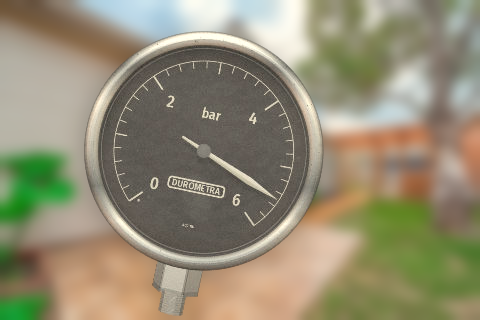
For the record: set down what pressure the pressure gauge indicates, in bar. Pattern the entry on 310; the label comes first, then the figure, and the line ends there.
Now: 5.5
